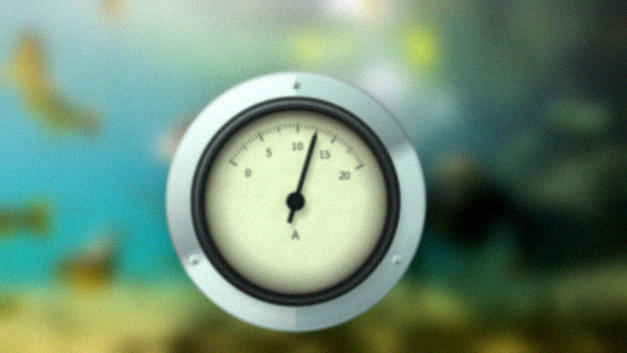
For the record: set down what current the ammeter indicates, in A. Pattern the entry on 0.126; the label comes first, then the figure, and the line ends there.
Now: 12.5
